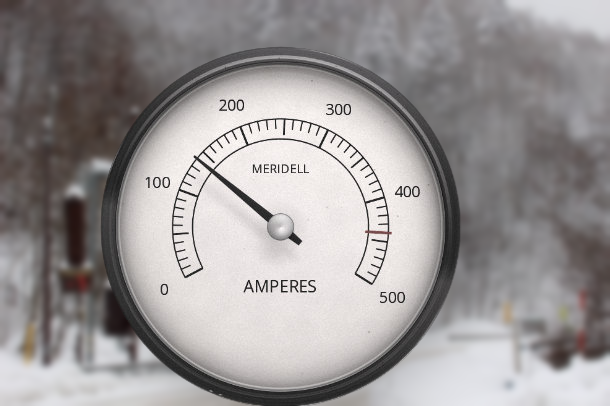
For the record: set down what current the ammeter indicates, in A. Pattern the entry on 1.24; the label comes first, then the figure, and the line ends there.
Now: 140
